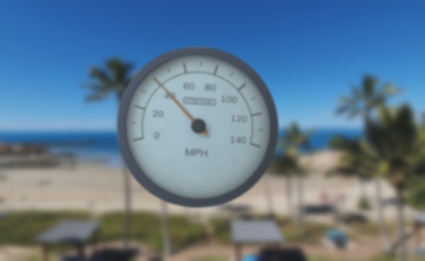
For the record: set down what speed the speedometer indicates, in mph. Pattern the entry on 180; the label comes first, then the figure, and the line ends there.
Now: 40
